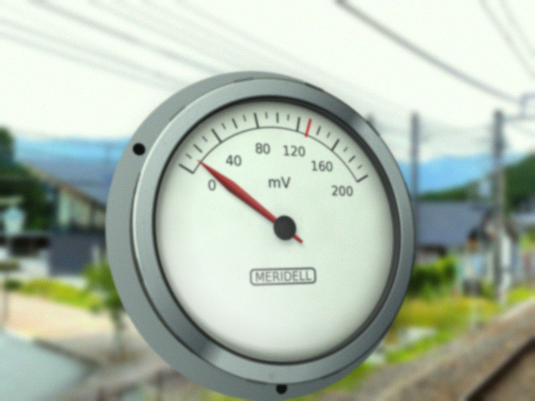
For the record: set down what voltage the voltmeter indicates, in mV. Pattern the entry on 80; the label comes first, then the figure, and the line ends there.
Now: 10
